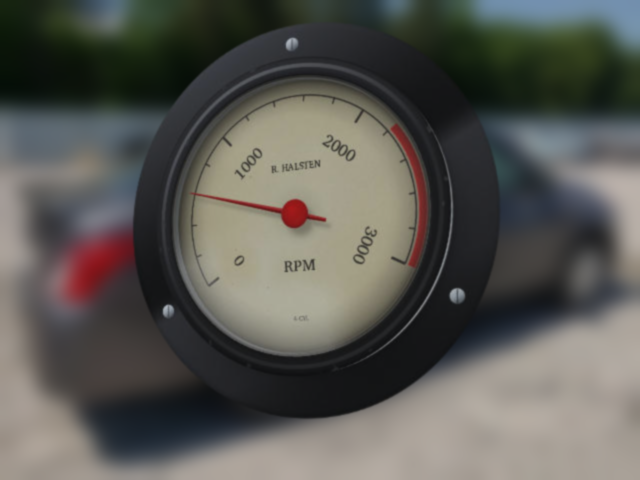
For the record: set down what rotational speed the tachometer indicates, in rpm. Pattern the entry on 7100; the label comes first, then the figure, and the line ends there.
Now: 600
